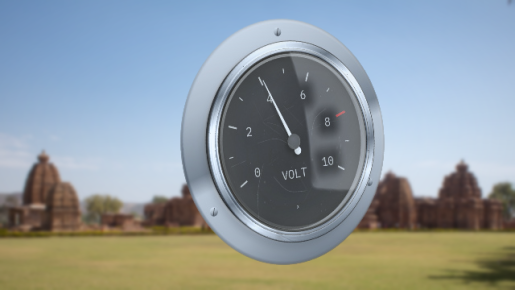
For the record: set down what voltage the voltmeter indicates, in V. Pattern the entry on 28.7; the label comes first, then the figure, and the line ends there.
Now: 4
